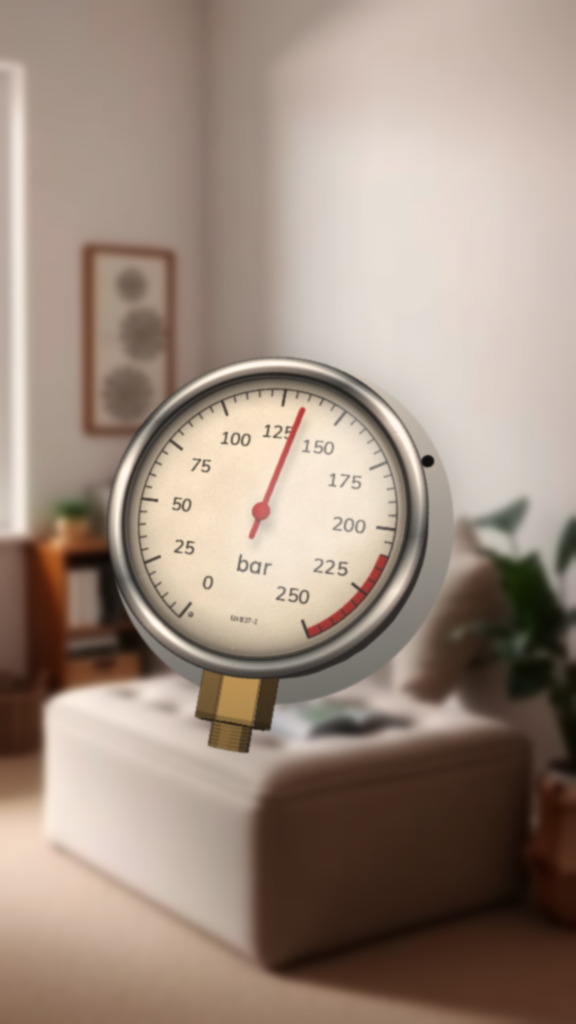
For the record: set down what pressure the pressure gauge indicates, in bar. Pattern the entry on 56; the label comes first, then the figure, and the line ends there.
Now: 135
